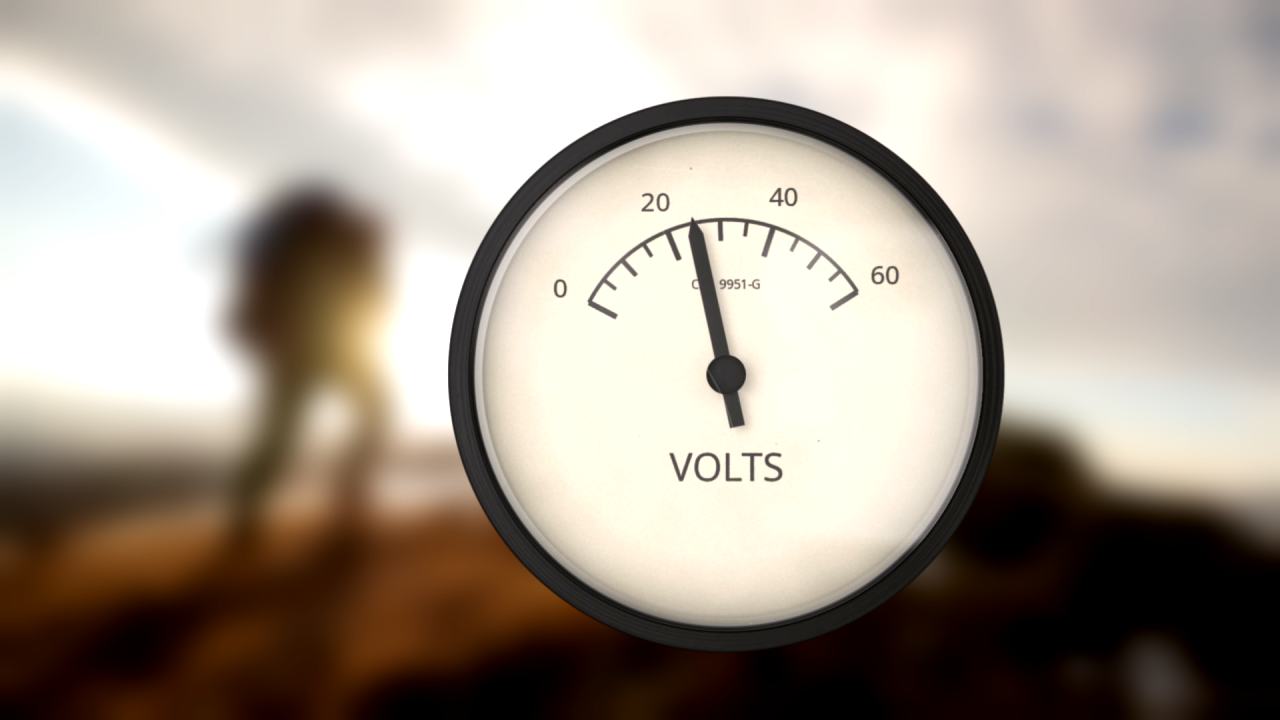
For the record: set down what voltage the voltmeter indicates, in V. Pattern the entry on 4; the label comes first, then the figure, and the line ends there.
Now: 25
